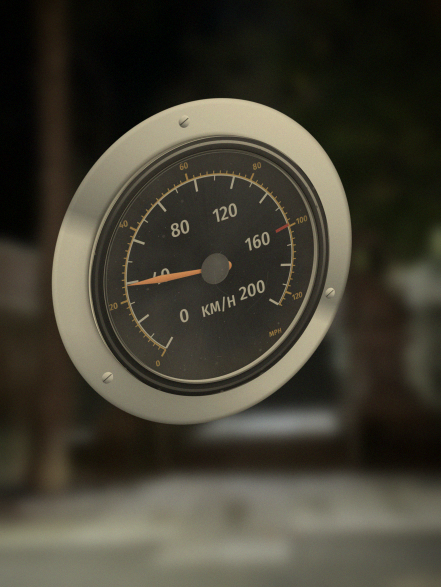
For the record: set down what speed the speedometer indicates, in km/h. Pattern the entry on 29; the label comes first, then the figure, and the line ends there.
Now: 40
